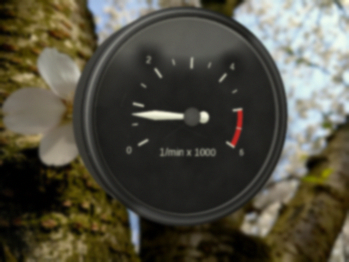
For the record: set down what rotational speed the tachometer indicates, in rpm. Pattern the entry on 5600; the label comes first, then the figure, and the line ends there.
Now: 750
